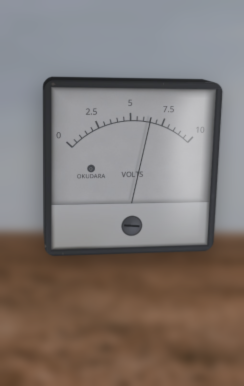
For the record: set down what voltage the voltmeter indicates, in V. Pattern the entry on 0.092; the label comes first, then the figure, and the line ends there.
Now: 6.5
